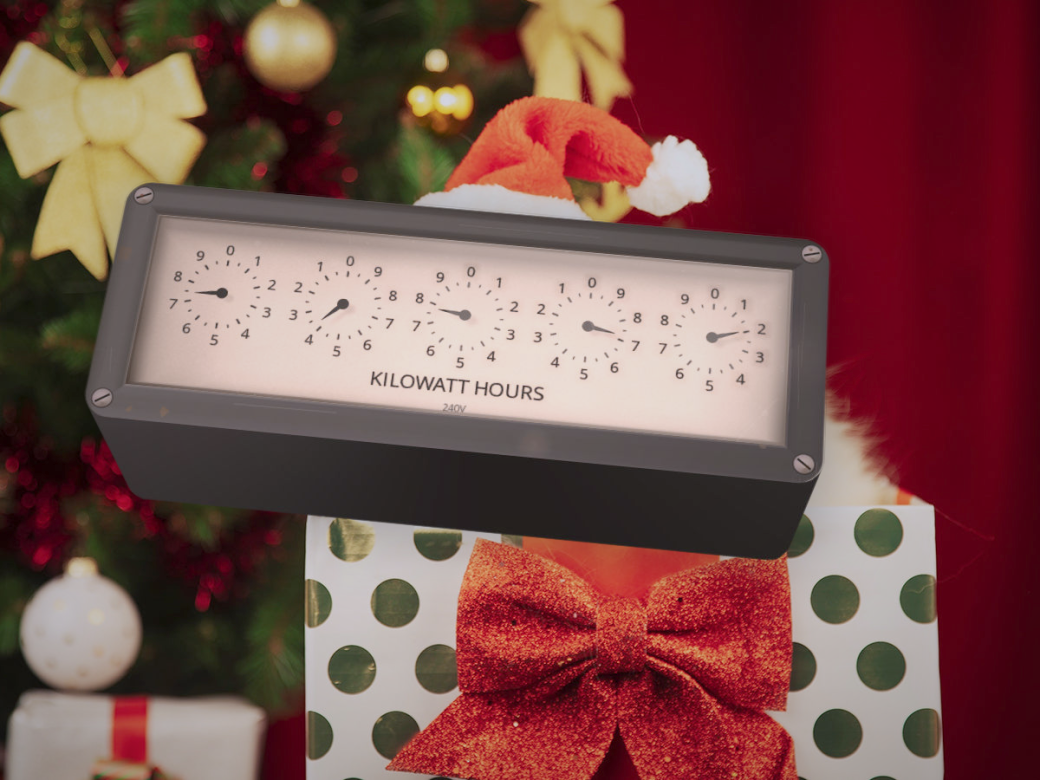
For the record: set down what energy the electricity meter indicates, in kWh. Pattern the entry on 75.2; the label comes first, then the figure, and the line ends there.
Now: 73772
